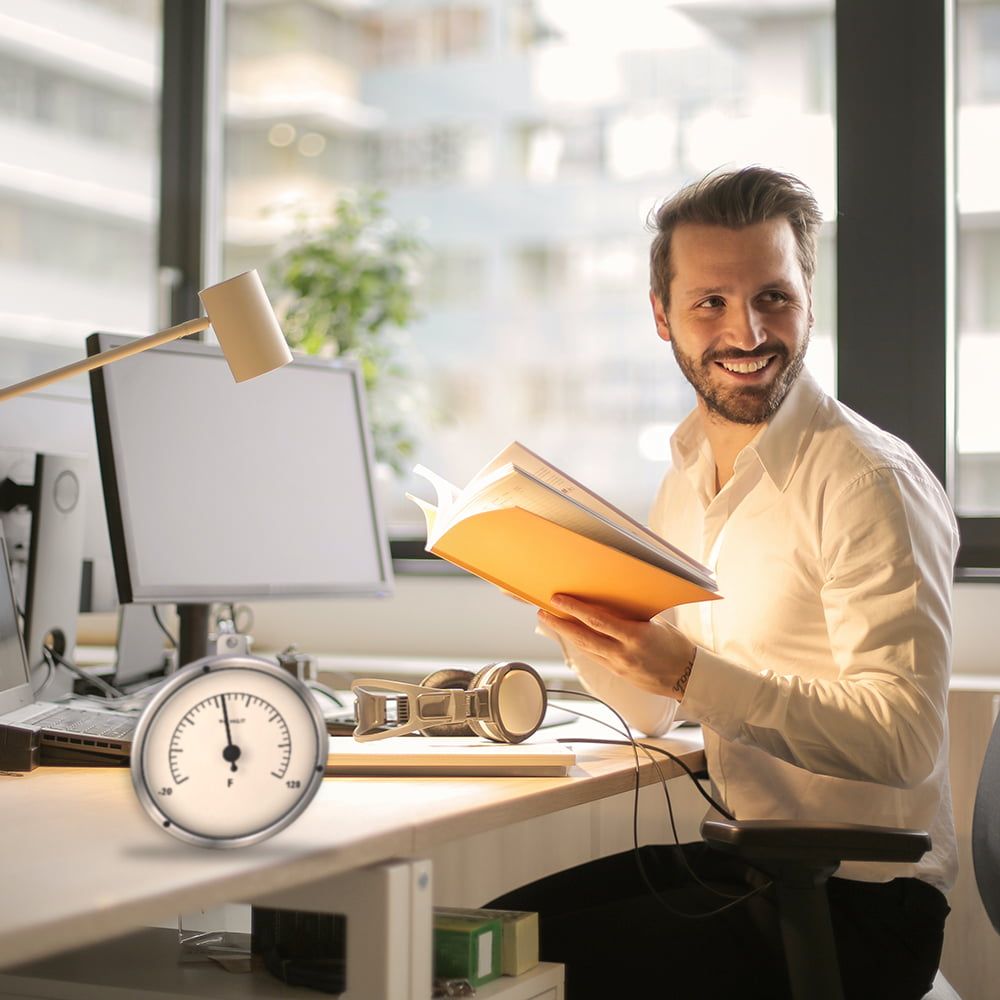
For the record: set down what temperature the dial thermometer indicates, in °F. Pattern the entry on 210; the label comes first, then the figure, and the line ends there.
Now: 44
